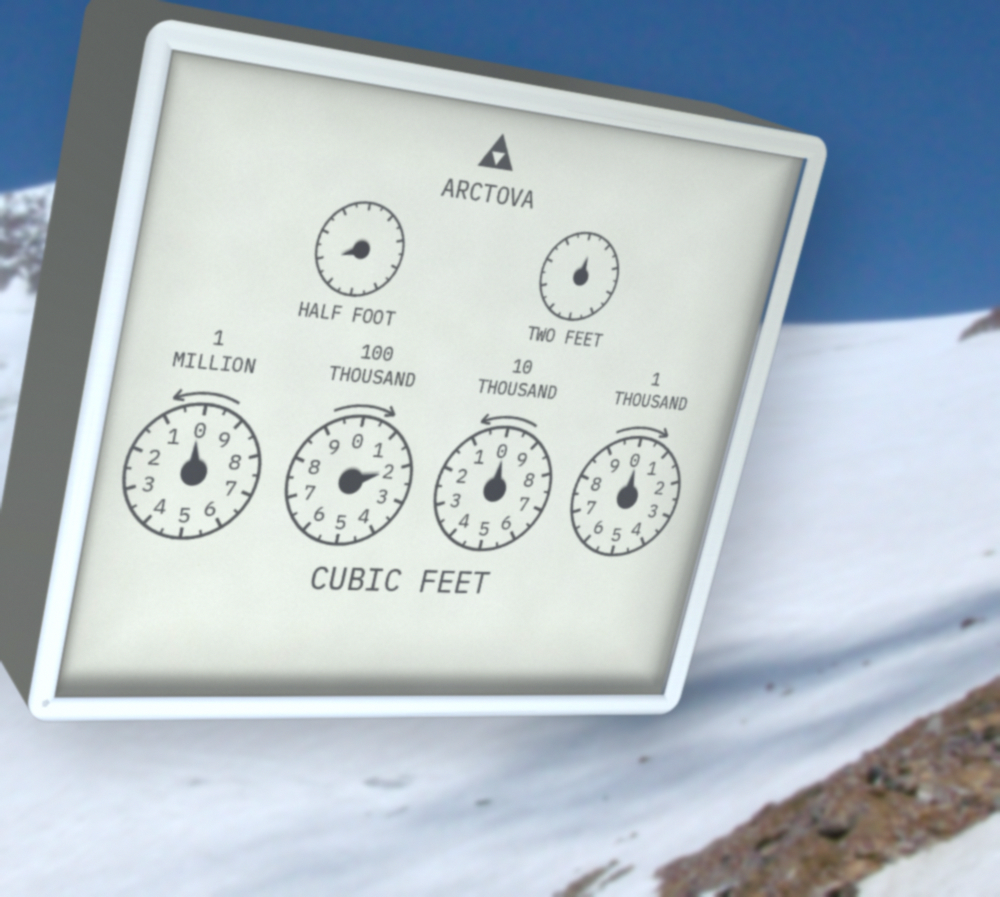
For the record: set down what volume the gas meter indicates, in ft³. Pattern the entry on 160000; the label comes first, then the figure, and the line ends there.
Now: 20000
